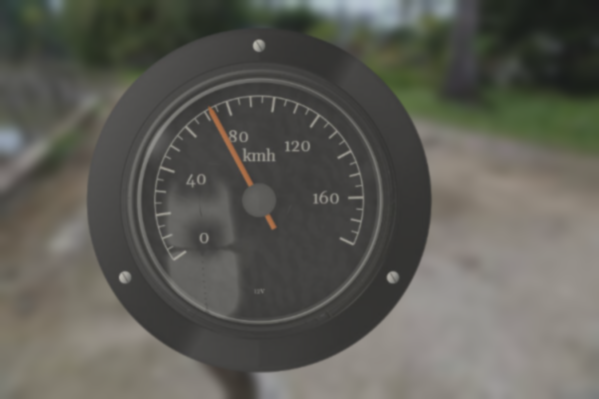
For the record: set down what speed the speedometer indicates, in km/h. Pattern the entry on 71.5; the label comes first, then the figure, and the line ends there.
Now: 72.5
